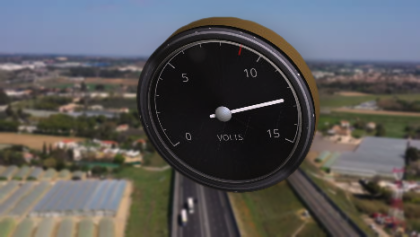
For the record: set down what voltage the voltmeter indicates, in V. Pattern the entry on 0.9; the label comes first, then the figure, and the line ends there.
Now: 12.5
